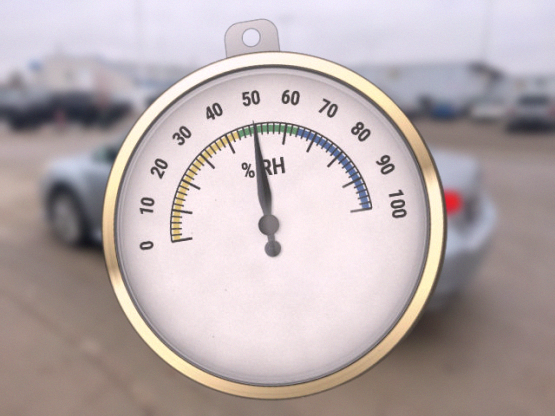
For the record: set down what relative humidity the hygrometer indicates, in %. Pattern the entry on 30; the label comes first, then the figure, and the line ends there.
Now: 50
